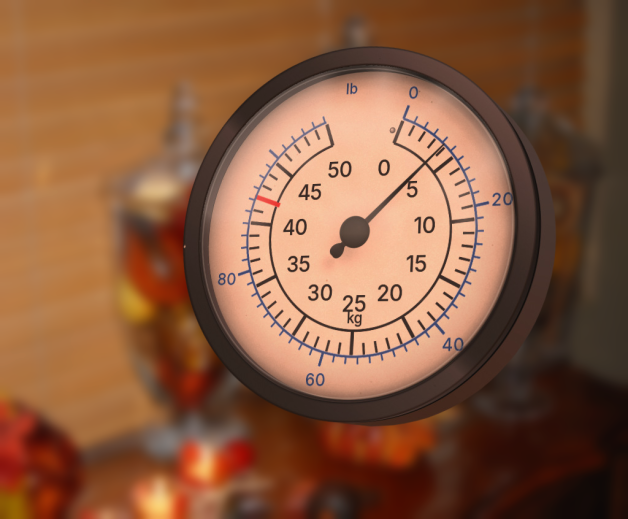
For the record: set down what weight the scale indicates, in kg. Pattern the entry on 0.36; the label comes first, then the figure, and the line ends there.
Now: 4
